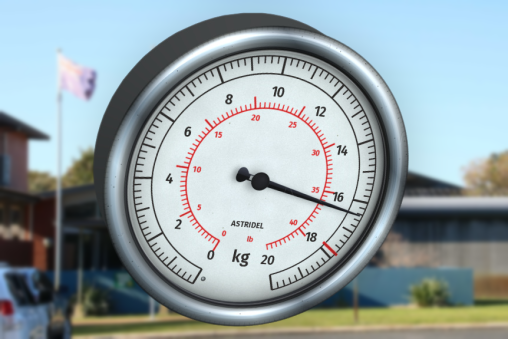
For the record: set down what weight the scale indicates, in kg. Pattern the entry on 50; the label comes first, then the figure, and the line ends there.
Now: 16.4
